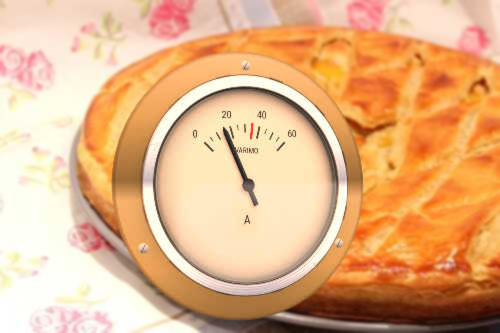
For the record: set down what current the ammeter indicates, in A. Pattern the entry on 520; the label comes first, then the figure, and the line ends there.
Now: 15
